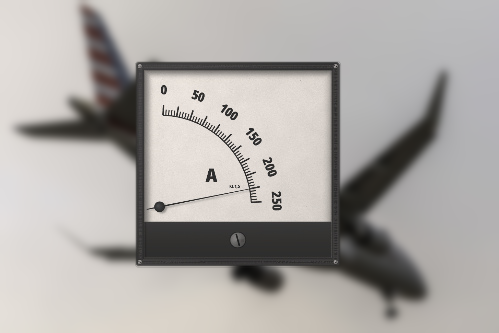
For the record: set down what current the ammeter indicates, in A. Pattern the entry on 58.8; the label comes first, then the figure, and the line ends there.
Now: 225
